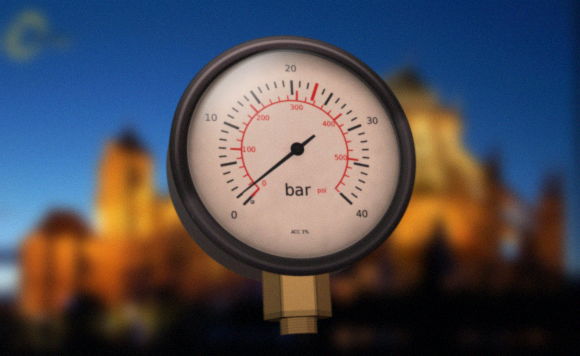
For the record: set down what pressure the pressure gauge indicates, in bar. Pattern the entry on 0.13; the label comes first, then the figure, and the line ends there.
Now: 1
